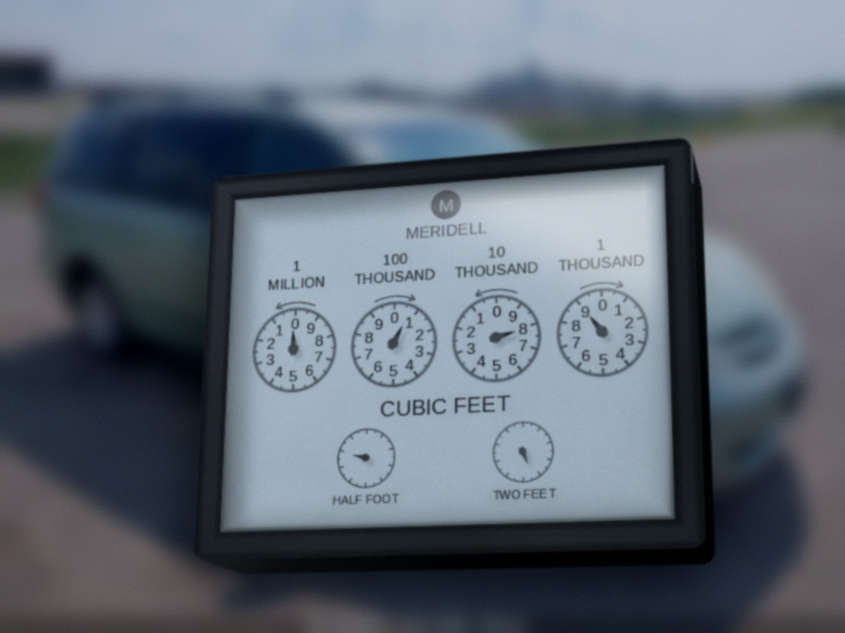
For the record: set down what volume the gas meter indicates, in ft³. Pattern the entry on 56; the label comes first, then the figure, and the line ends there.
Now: 7900
